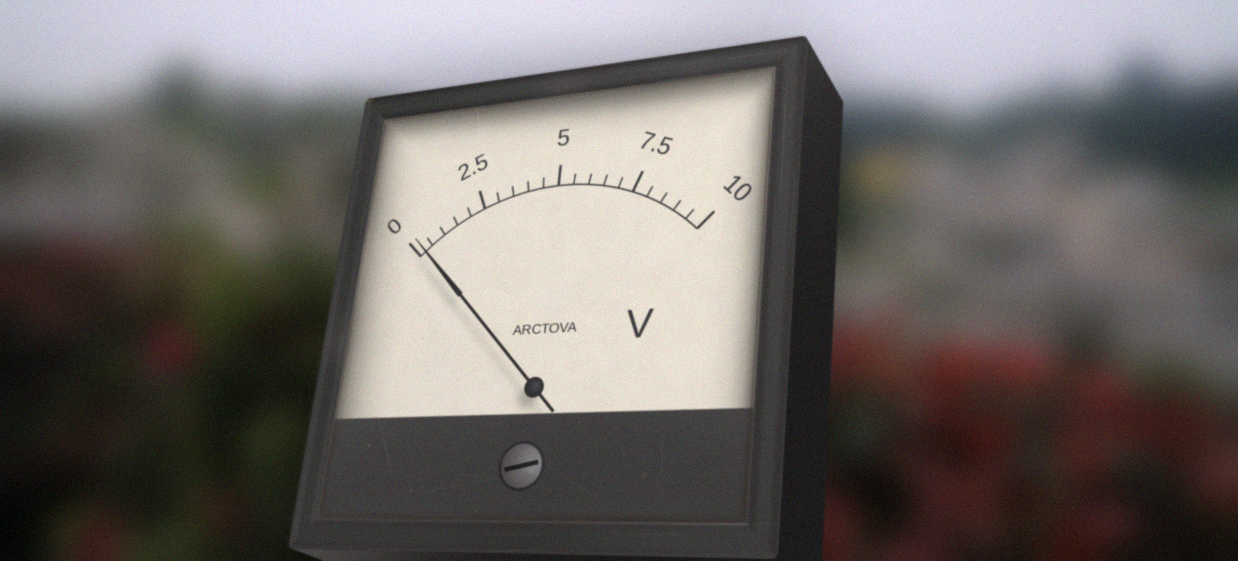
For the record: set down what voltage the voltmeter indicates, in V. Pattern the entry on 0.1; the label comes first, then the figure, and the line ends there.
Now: 0.25
